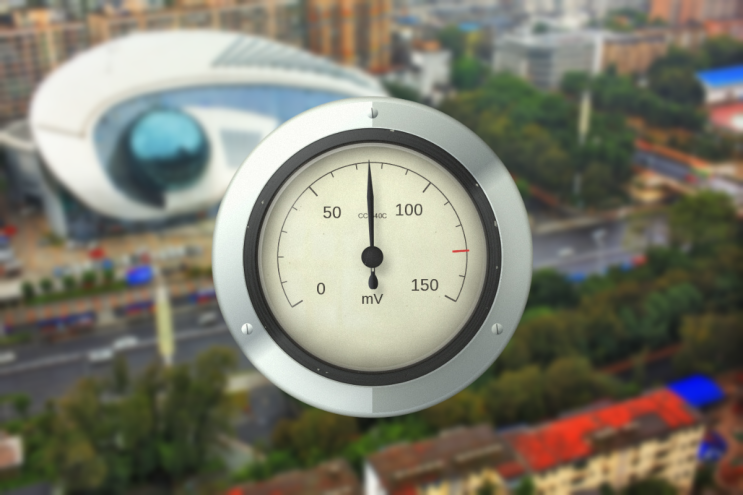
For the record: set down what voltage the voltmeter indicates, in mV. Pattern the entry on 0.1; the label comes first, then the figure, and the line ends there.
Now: 75
